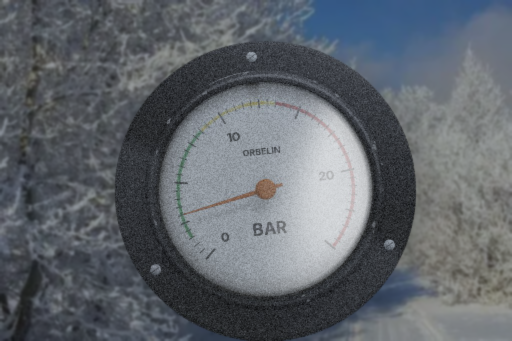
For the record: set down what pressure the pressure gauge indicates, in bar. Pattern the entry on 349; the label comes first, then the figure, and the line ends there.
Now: 3
